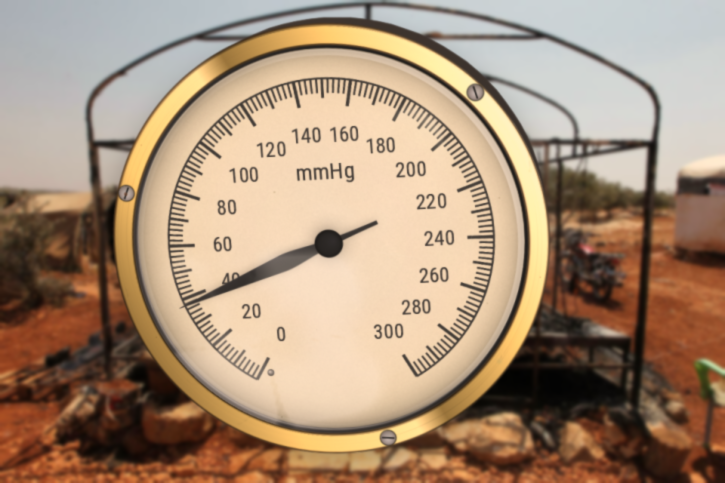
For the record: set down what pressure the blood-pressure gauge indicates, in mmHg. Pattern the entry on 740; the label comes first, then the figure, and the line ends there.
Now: 38
